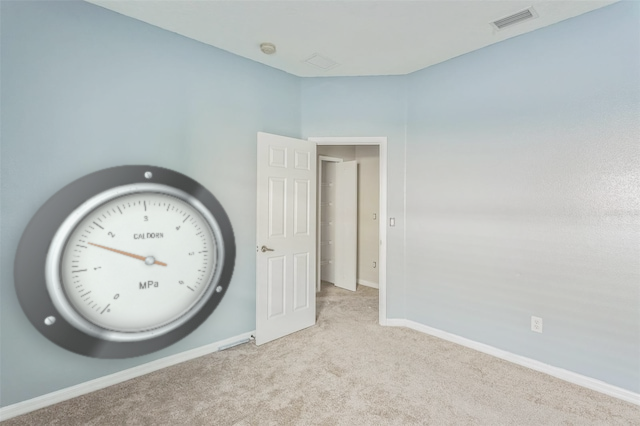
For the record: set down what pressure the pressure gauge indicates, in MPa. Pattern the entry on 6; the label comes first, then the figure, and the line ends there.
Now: 1.6
